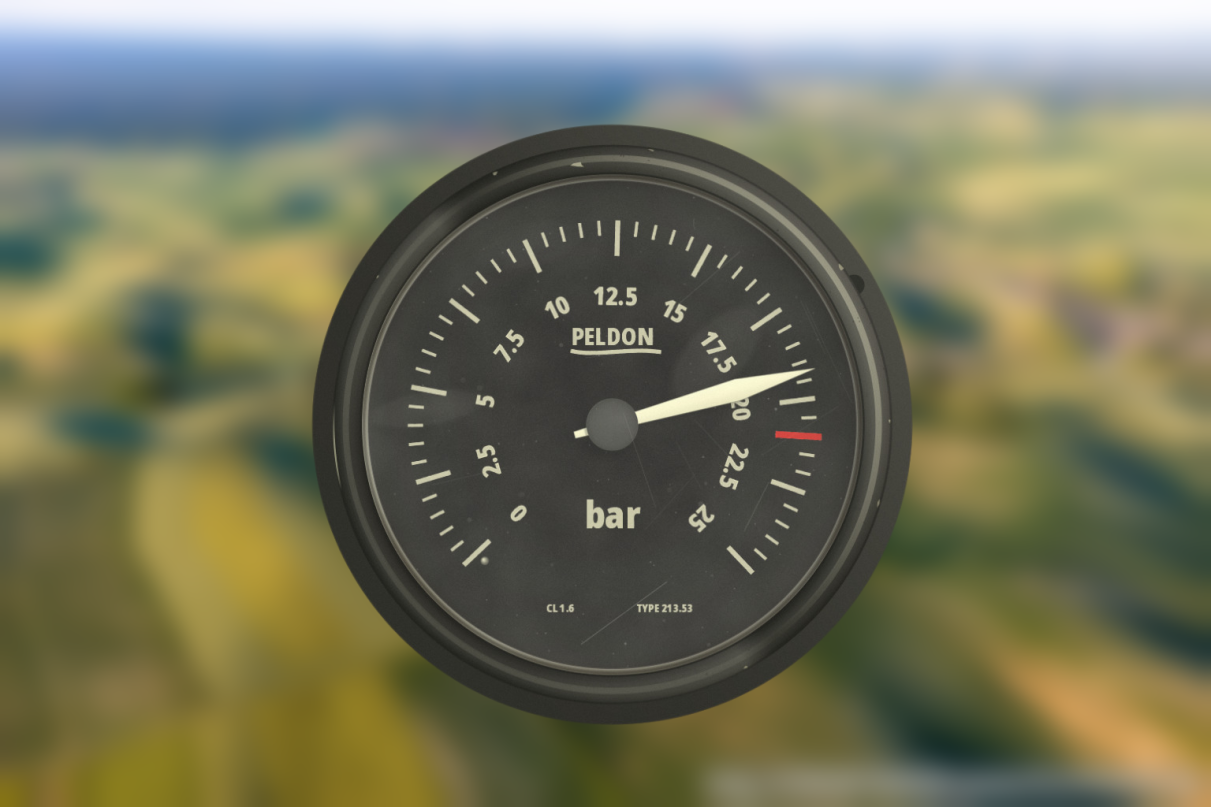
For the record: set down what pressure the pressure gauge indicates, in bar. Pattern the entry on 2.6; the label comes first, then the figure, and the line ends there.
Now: 19.25
